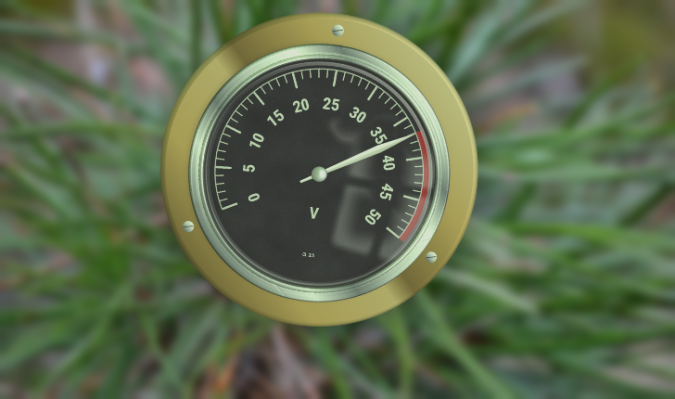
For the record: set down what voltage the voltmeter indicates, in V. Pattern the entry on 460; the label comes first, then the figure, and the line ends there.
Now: 37
